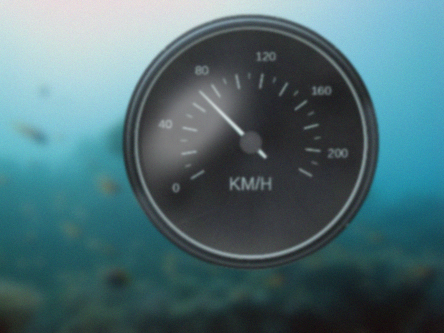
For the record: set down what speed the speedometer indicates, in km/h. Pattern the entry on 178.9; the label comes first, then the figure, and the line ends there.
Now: 70
